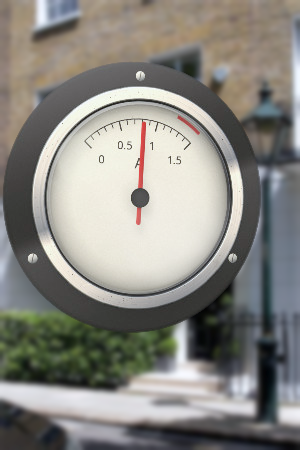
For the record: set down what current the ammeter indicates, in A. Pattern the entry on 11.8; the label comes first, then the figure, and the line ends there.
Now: 0.8
